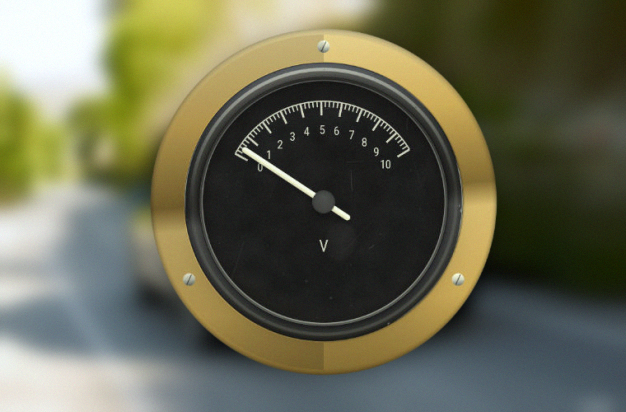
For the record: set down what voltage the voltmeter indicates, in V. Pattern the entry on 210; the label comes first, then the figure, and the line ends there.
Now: 0.4
